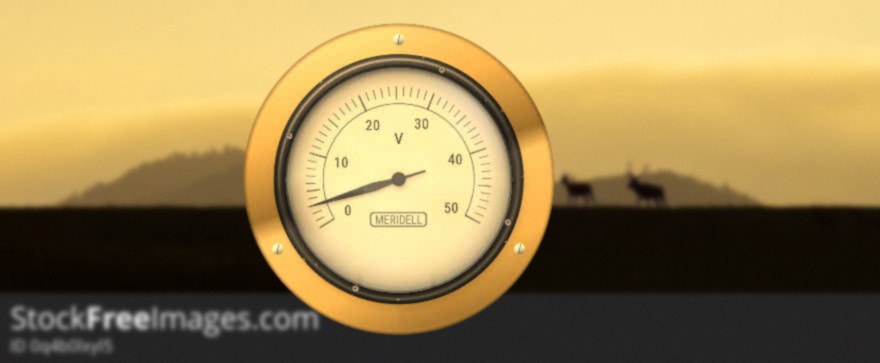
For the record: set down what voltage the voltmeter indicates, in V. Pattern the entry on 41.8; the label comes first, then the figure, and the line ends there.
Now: 3
